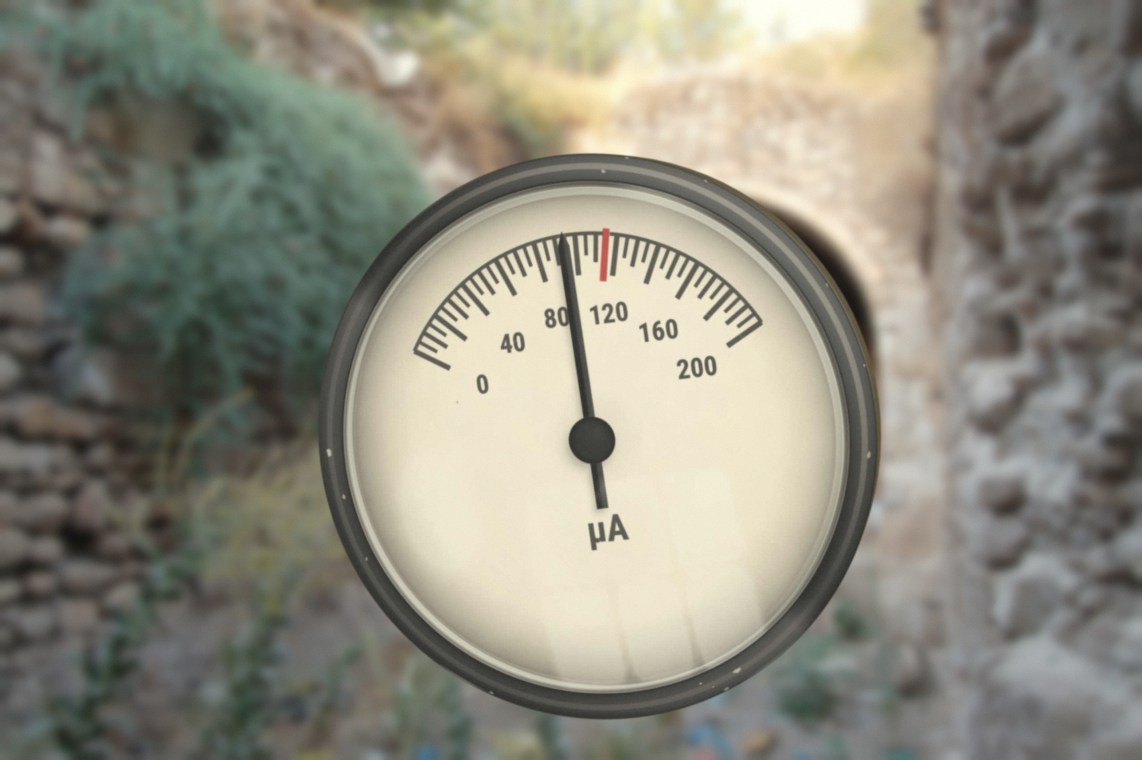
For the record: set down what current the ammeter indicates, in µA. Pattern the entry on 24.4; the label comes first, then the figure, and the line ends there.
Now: 95
